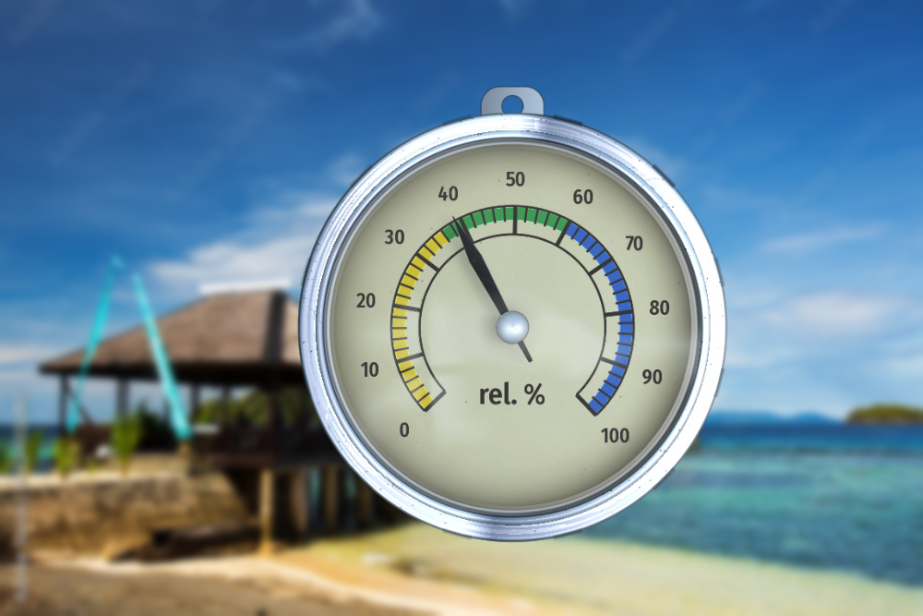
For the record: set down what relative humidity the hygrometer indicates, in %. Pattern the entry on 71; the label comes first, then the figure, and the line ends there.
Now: 39
